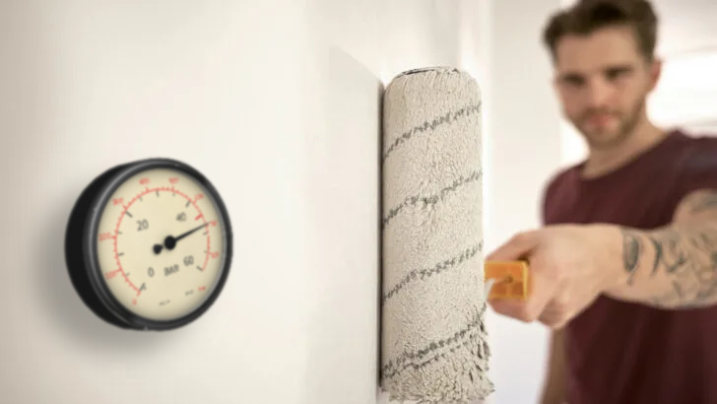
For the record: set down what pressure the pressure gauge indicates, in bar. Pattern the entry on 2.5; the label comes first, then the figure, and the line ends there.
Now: 47.5
